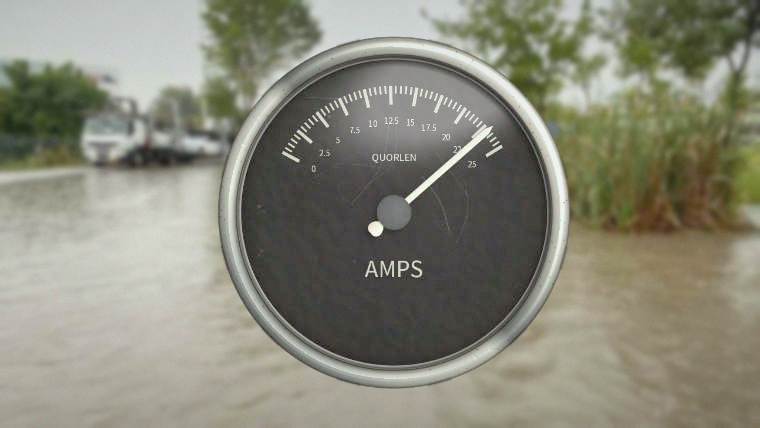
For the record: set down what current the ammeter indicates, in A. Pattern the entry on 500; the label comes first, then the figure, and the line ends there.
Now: 23
